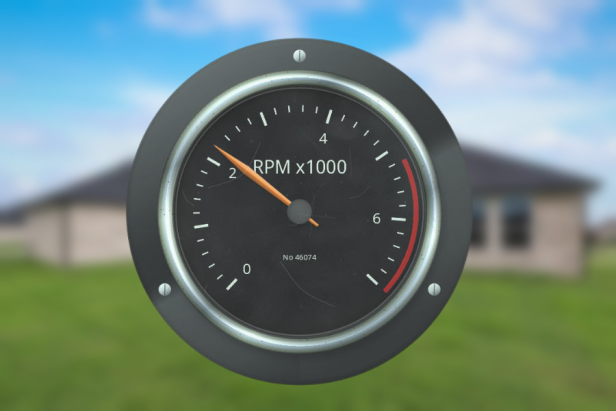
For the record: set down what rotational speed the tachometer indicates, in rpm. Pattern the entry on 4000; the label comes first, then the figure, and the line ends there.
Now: 2200
